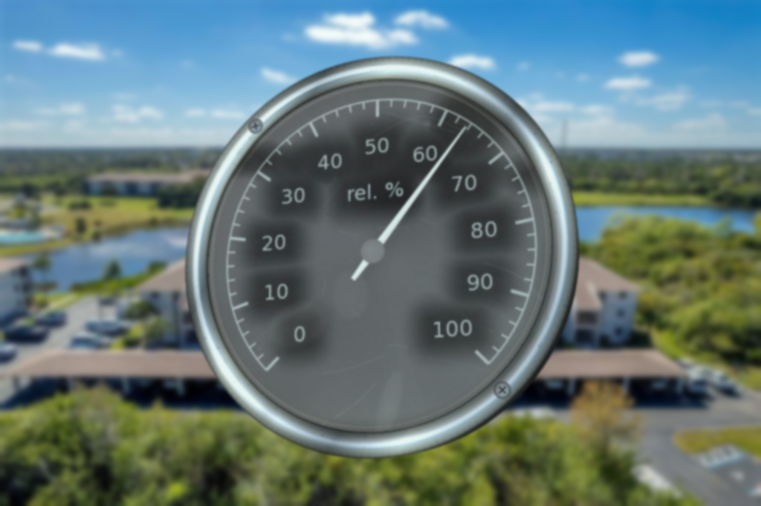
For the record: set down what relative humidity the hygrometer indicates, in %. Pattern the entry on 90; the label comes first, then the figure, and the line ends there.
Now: 64
